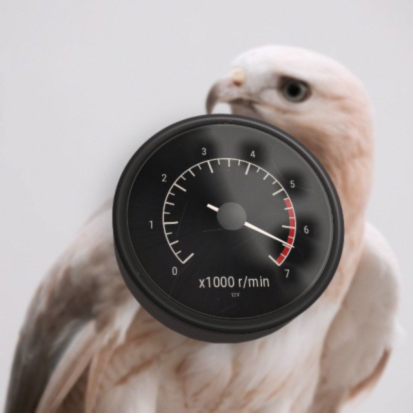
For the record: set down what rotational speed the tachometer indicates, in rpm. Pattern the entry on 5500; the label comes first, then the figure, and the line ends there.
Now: 6500
